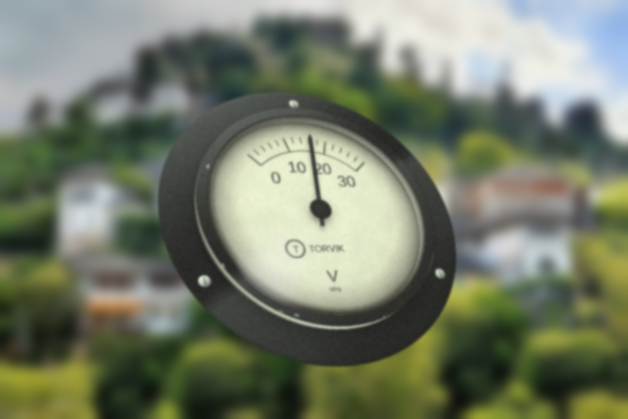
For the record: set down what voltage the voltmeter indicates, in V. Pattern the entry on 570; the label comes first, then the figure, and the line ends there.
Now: 16
